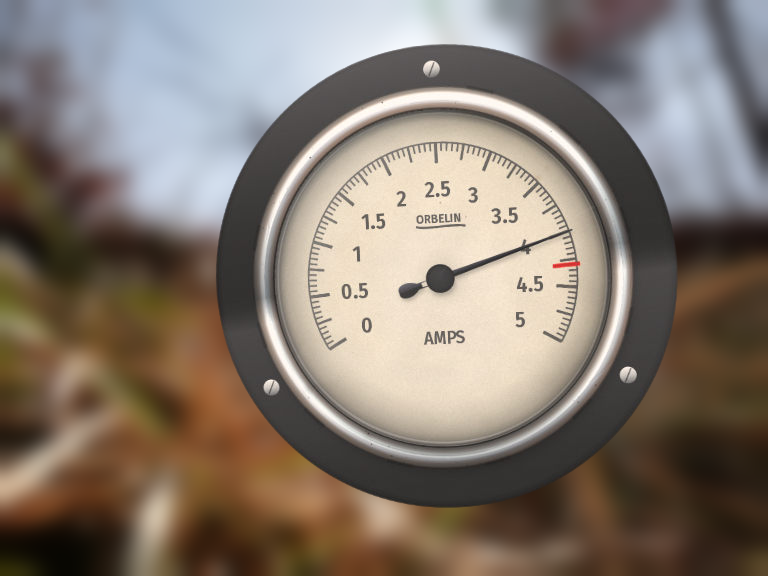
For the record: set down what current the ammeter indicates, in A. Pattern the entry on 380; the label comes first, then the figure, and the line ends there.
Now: 4
